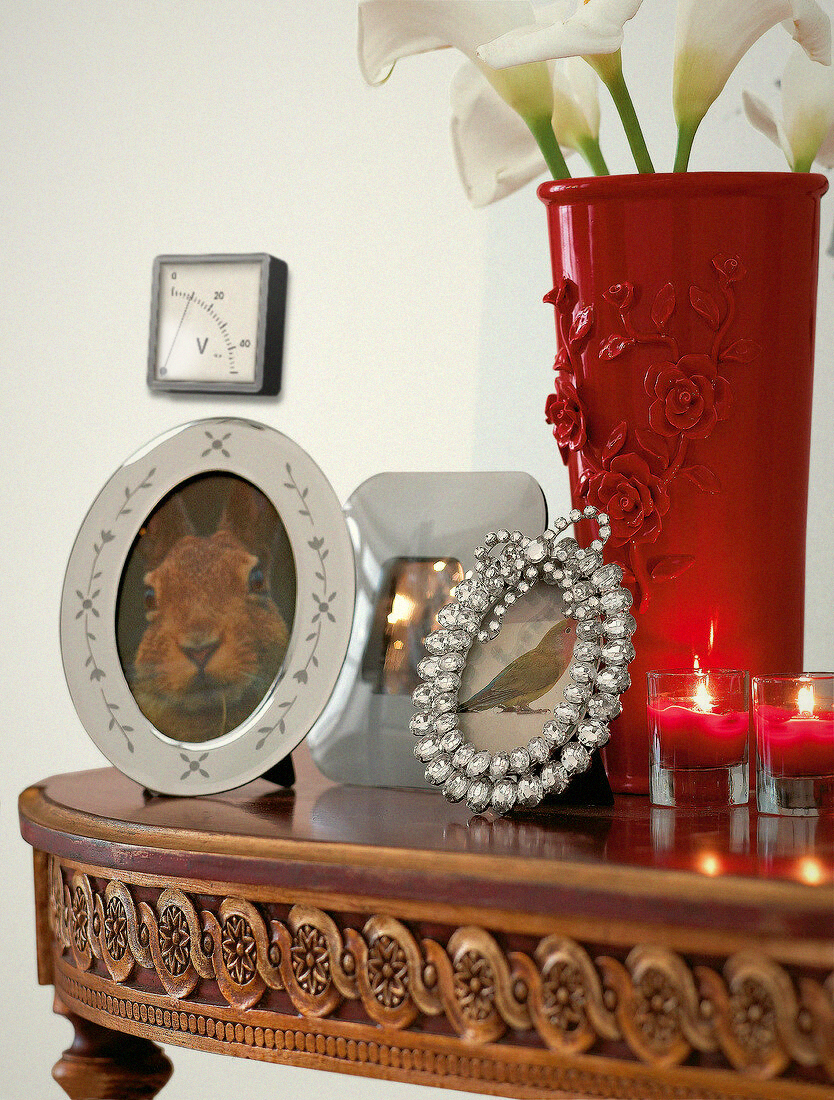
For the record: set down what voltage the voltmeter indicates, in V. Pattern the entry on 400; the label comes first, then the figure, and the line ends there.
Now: 10
